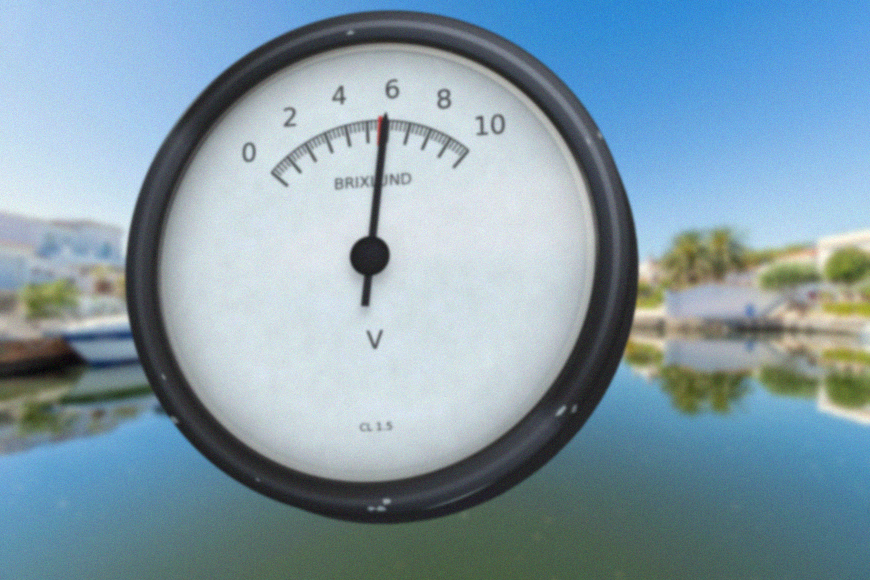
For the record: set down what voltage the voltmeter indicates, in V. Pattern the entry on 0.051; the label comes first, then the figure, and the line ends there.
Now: 6
